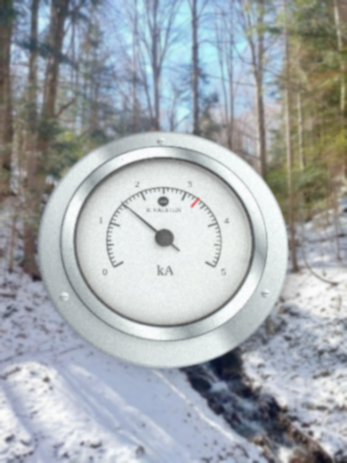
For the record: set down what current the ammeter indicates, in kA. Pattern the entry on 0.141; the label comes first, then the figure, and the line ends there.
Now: 1.5
